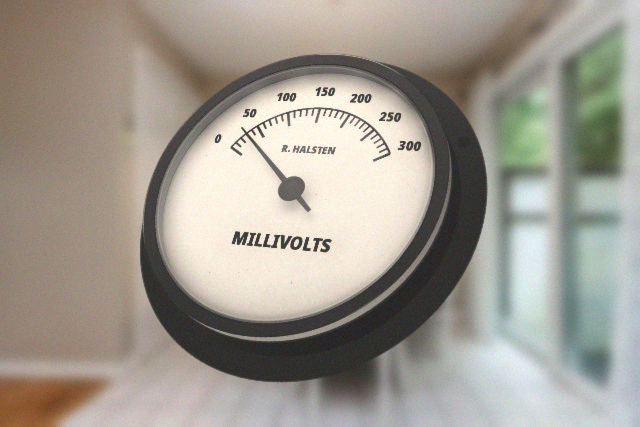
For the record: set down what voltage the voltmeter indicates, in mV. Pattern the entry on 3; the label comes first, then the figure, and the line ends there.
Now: 30
